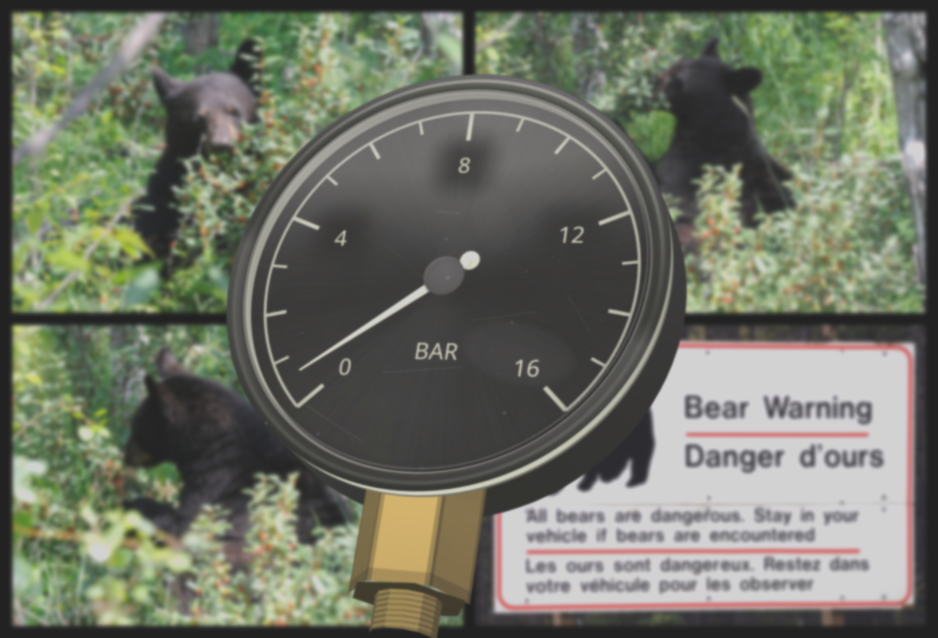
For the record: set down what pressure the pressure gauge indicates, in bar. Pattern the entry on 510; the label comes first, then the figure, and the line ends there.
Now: 0.5
